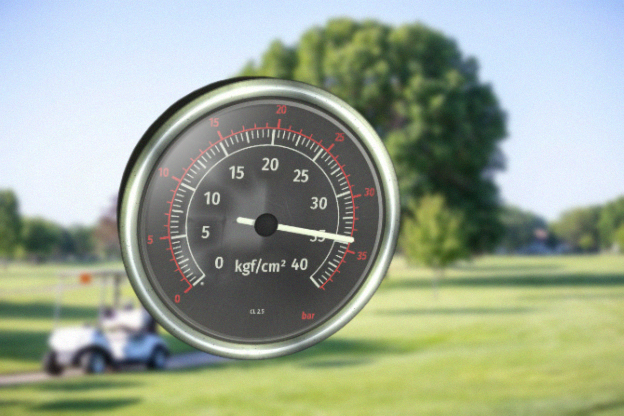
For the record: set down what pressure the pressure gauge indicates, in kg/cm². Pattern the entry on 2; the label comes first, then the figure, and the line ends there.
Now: 34.5
